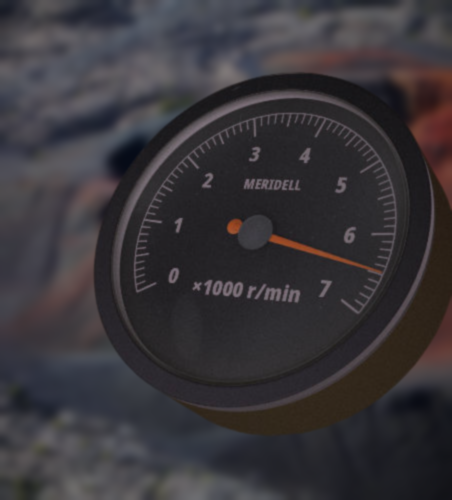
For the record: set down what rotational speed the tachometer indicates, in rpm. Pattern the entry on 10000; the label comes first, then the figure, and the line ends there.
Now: 6500
